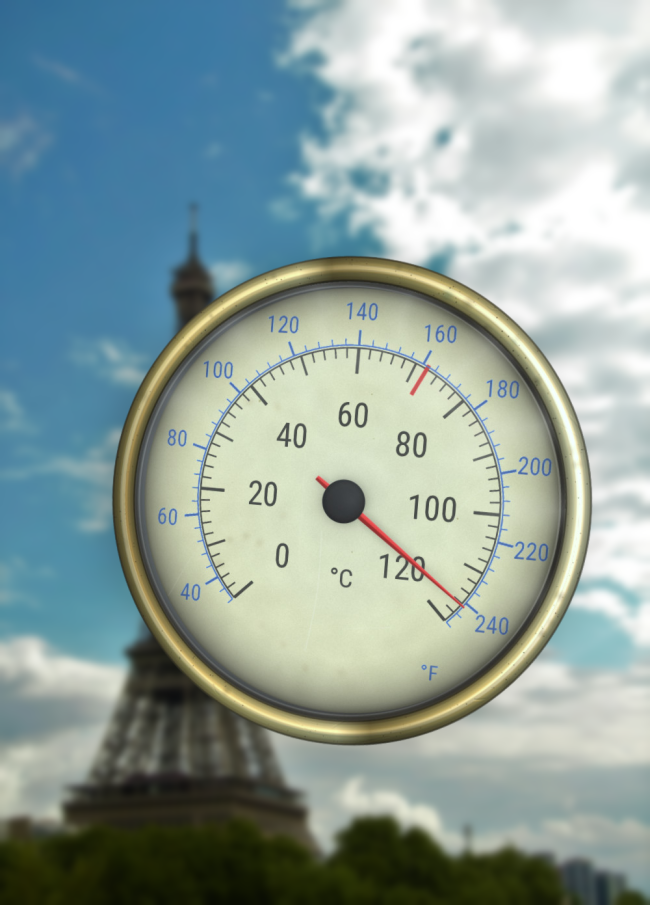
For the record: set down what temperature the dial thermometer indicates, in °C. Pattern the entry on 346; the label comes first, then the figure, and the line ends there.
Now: 116
